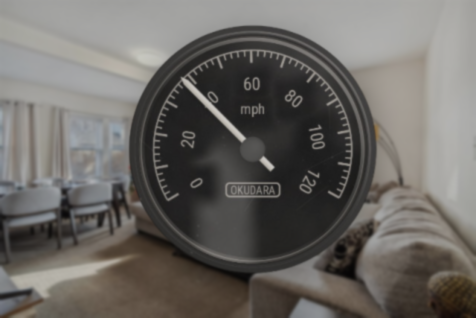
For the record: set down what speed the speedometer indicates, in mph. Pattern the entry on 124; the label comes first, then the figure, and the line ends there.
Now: 38
